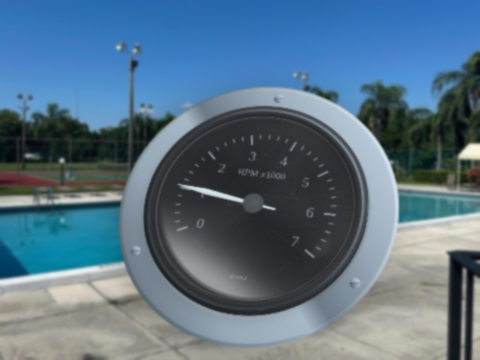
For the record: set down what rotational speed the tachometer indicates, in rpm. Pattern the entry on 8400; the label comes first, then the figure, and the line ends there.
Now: 1000
